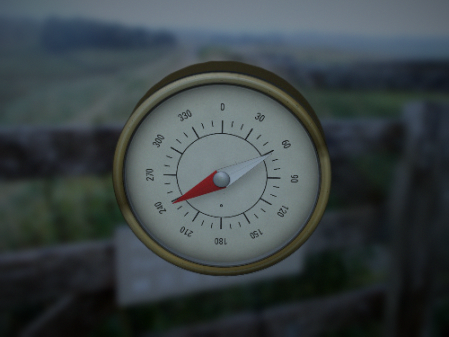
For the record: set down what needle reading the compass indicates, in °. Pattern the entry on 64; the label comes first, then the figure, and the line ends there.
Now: 240
